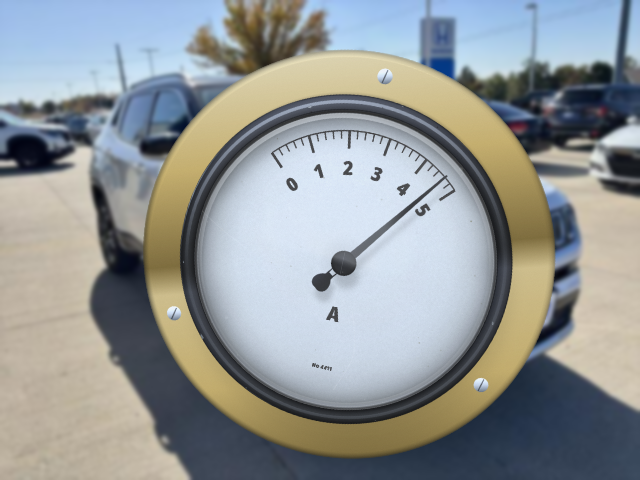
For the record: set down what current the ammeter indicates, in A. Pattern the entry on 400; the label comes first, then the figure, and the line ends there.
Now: 4.6
